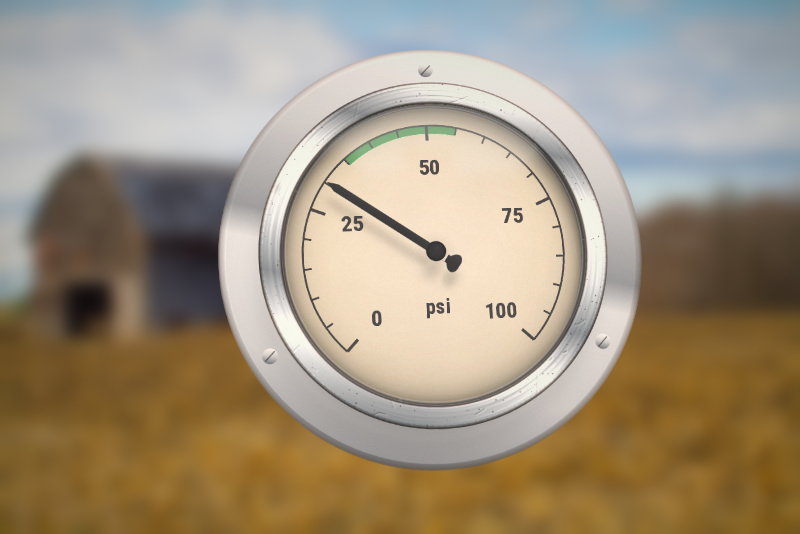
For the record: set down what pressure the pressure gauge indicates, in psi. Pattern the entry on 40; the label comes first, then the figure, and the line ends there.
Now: 30
